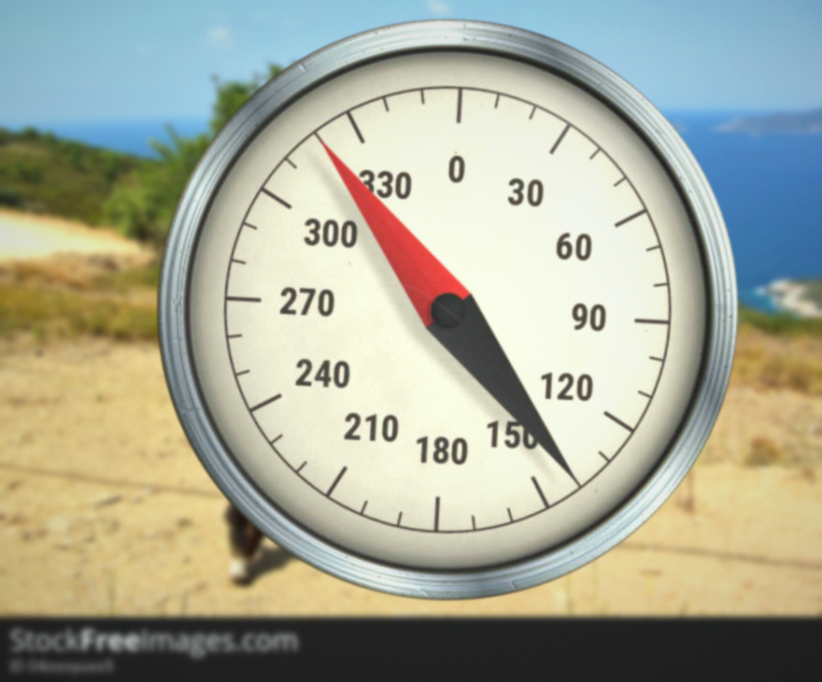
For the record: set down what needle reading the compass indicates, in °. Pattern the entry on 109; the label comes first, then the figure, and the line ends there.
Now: 320
